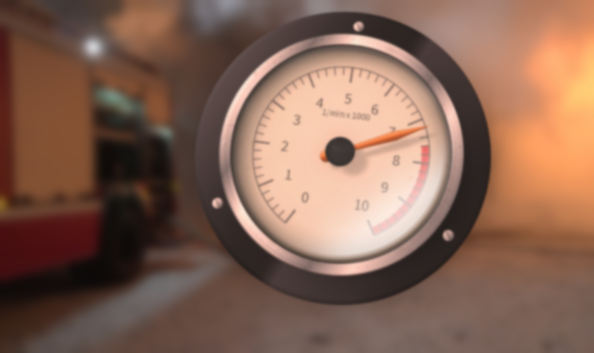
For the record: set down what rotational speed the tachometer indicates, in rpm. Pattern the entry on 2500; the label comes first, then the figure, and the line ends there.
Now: 7200
